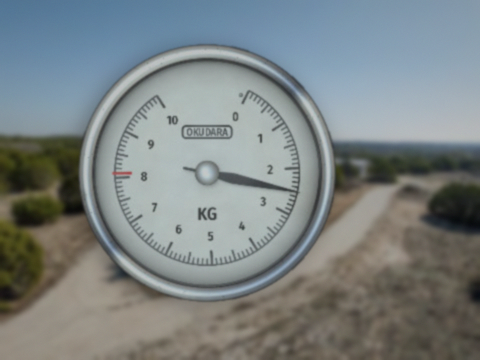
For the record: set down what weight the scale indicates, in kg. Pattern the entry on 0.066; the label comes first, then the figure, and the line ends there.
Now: 2.5
